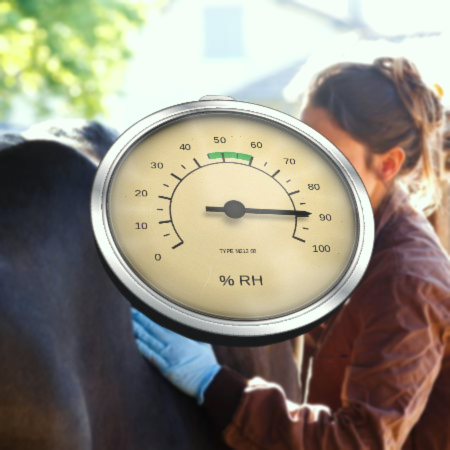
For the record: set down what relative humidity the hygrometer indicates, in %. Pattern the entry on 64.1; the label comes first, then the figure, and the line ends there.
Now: 90
